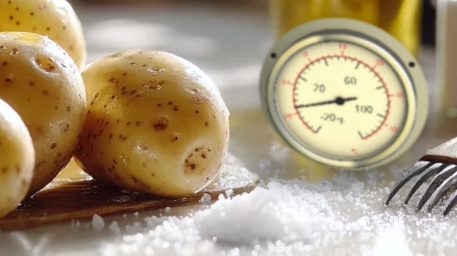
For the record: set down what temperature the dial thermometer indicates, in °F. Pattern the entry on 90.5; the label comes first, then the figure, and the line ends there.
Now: 0
